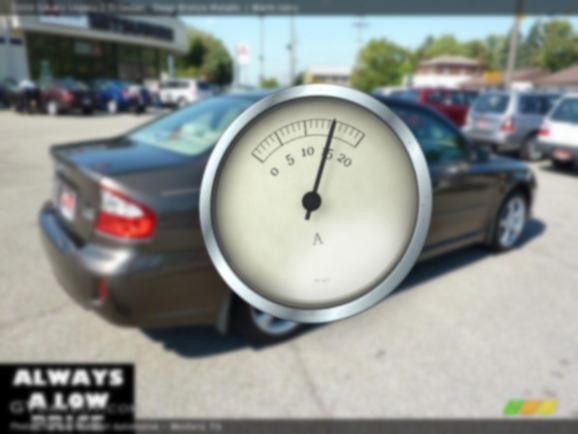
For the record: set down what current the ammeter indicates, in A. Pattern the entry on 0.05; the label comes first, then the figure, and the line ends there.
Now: 15
